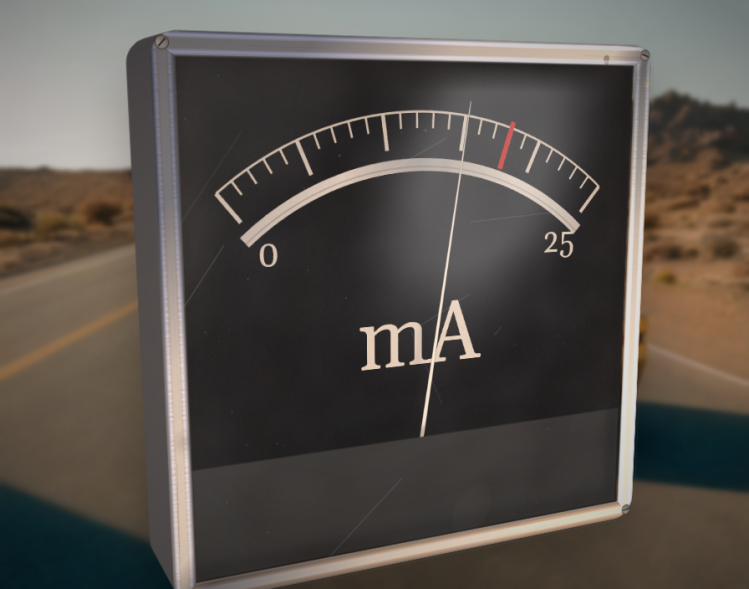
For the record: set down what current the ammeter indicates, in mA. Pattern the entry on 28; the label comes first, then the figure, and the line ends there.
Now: 15
